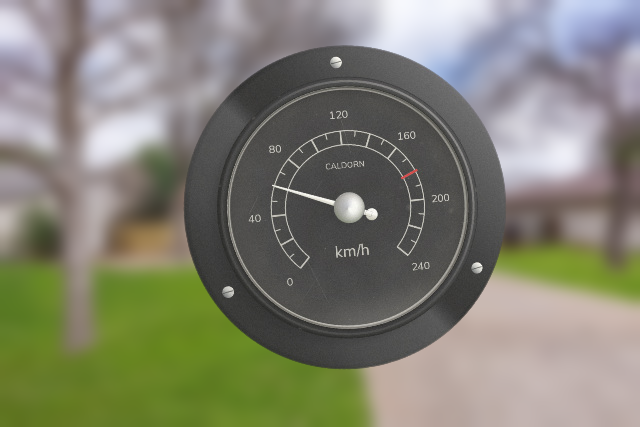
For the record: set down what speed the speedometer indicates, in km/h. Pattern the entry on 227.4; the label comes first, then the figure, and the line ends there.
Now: 60
